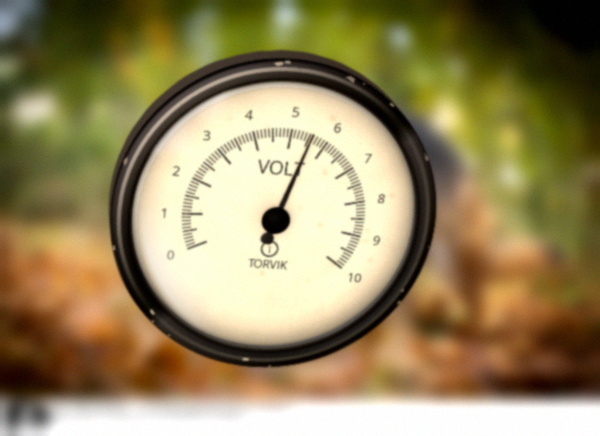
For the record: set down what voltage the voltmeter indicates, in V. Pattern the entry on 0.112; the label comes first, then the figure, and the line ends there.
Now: 5.5
